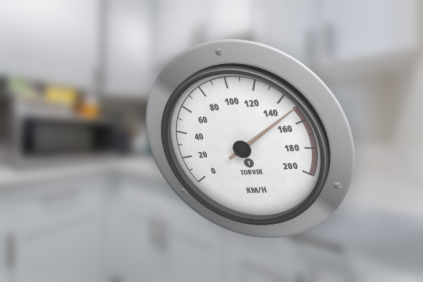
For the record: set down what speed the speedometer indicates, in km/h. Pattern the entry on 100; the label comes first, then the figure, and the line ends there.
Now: 150
